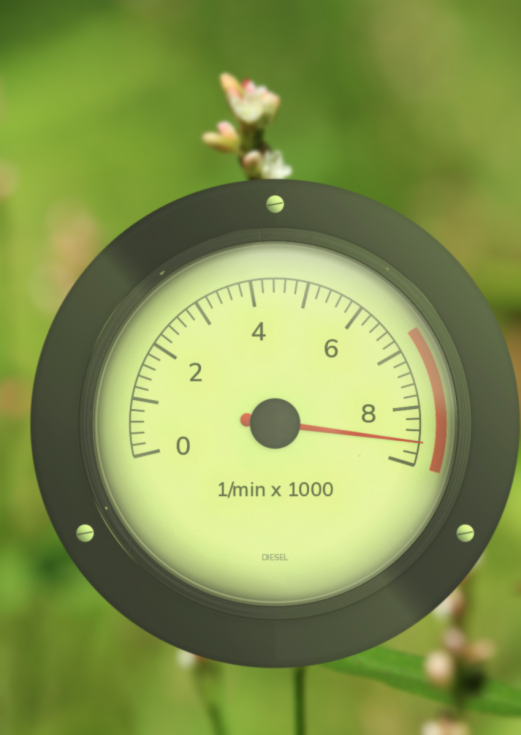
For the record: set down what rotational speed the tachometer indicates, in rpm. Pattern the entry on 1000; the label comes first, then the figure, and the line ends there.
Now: 8600
